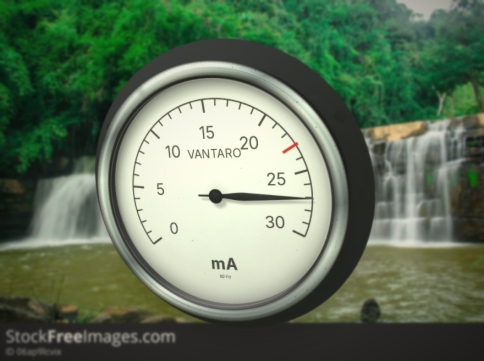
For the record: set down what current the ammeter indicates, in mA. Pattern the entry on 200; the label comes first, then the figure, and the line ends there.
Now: 27
